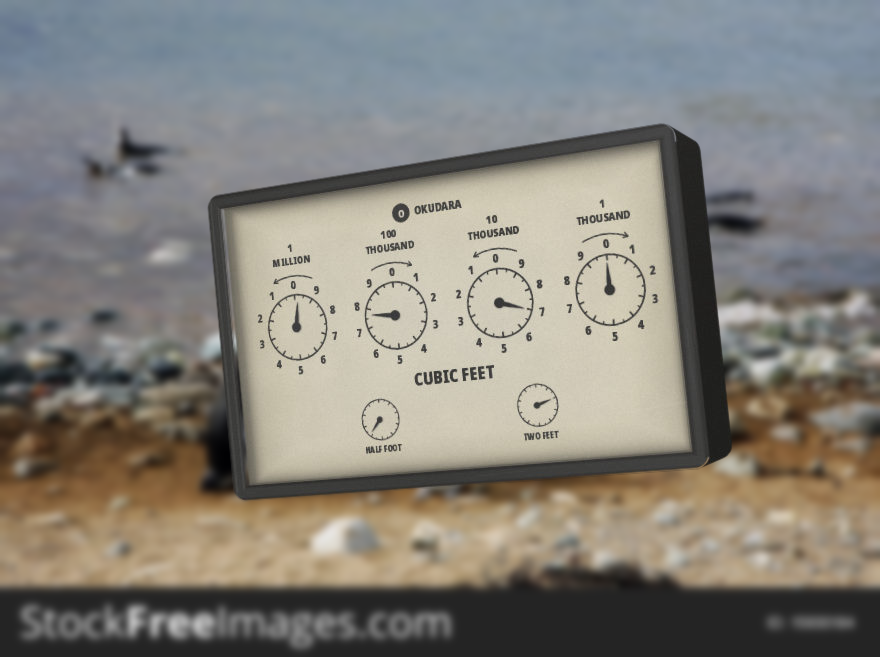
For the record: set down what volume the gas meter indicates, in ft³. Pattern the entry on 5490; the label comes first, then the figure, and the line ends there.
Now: 977000
